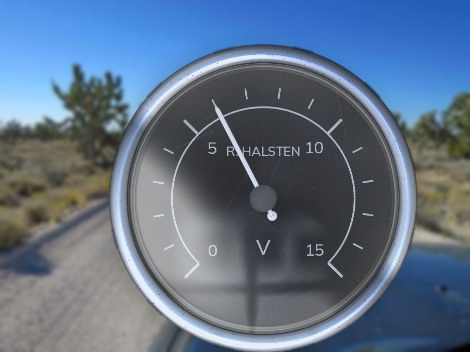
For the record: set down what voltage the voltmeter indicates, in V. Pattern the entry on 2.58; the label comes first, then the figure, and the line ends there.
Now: 6
